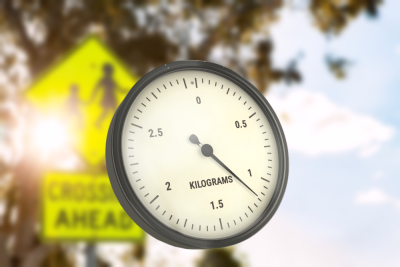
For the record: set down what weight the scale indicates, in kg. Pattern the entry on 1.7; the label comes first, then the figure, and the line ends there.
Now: 1.15
